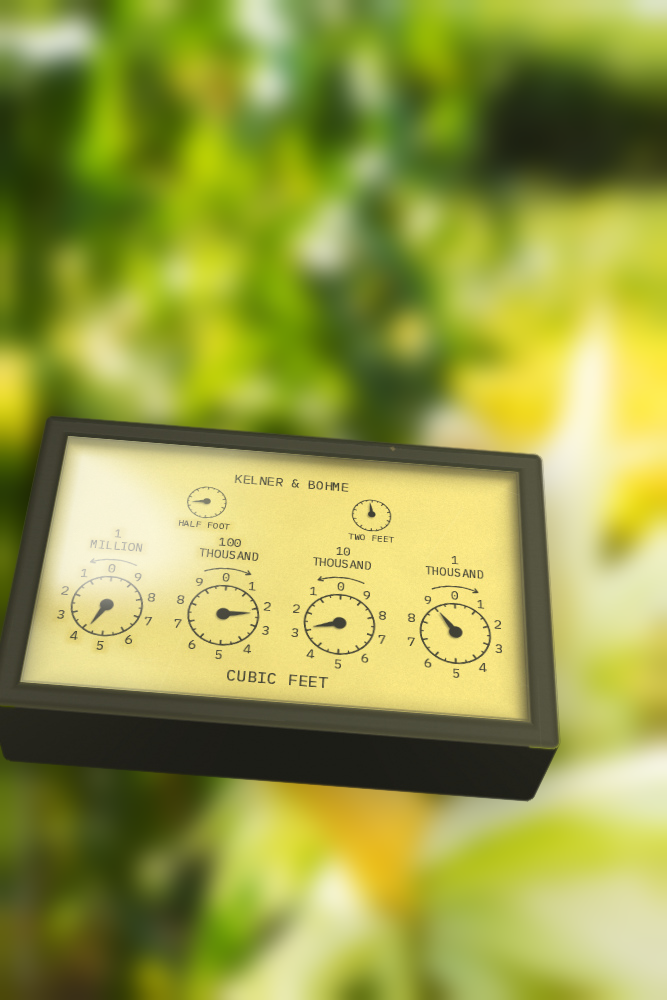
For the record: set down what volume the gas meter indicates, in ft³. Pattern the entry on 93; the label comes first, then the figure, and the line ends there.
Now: 422900
